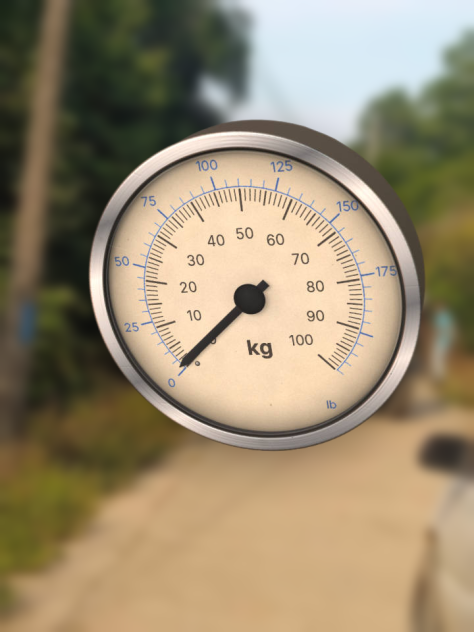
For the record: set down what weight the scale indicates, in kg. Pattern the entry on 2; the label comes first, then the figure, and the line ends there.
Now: 1
